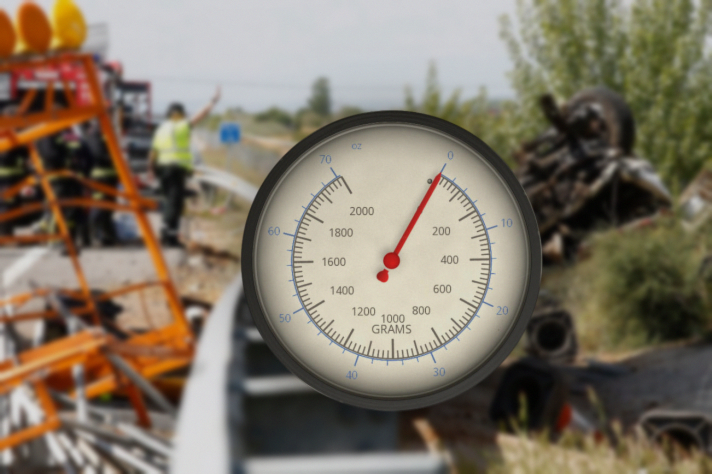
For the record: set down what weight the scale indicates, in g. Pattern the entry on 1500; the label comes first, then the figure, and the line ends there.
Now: 0
